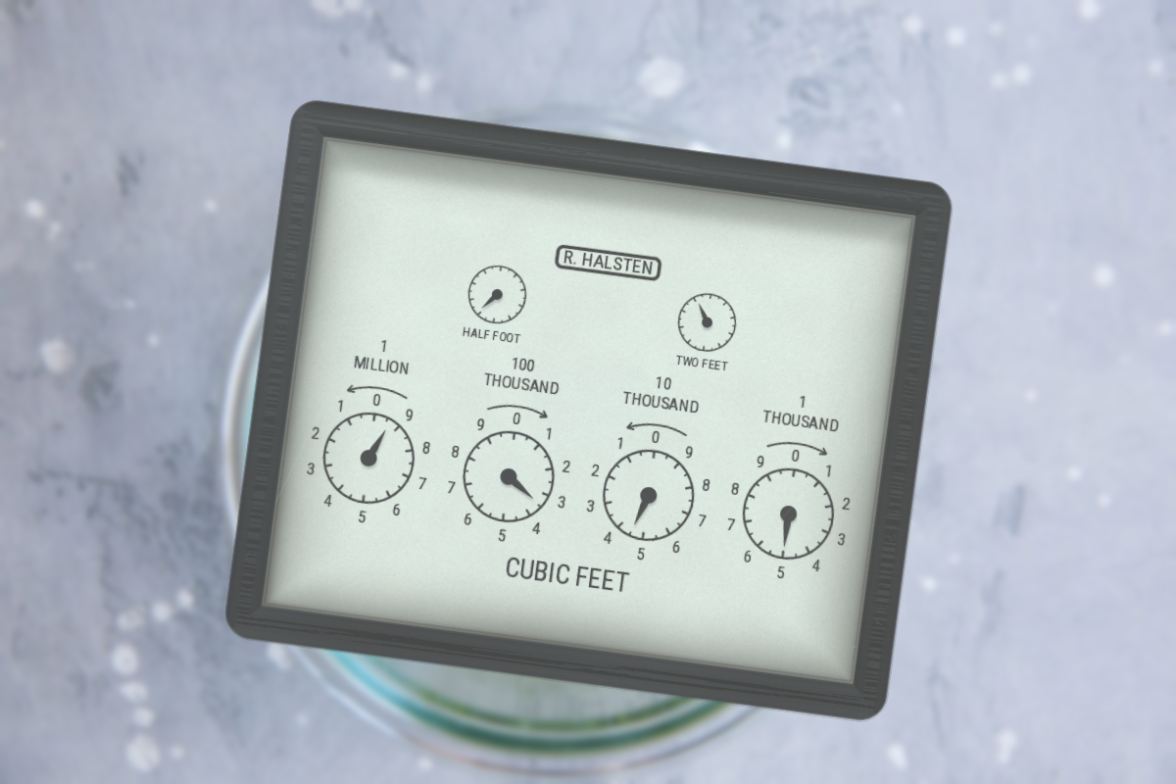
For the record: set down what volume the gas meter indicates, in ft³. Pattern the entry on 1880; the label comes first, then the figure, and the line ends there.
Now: 934500
